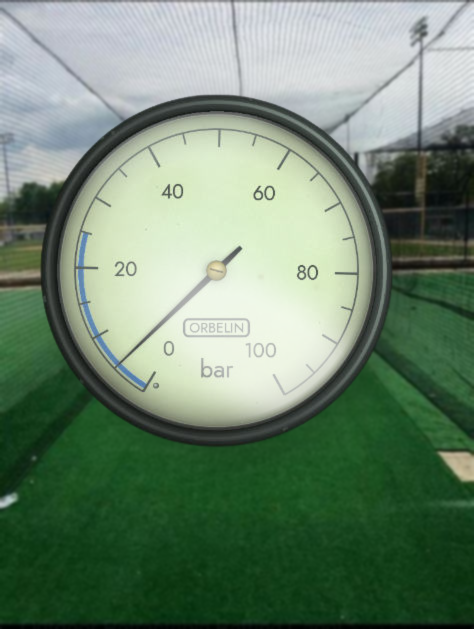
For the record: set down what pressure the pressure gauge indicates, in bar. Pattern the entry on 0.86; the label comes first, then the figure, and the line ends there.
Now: 5
